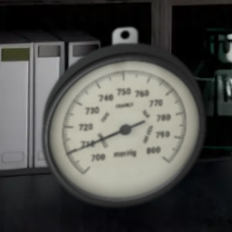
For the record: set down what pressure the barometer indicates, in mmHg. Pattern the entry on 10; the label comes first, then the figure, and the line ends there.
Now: 710
